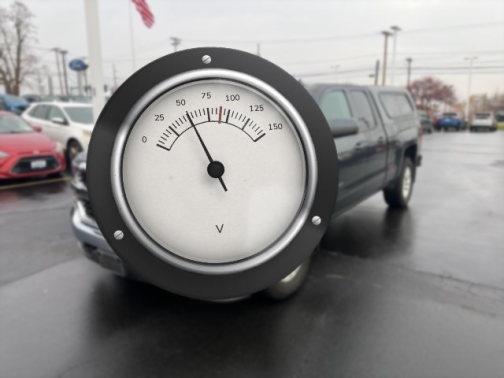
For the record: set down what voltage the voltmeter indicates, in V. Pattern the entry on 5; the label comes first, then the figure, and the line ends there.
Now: 50
